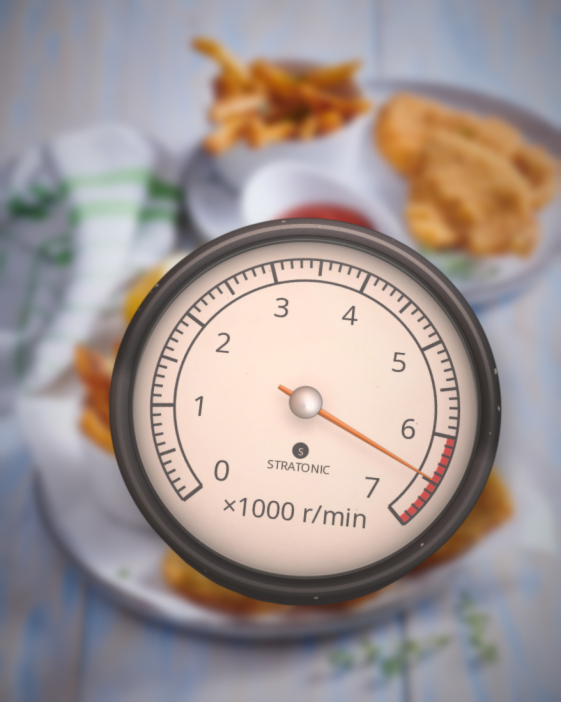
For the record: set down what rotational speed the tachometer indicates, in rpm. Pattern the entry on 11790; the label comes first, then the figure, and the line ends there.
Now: 6500
